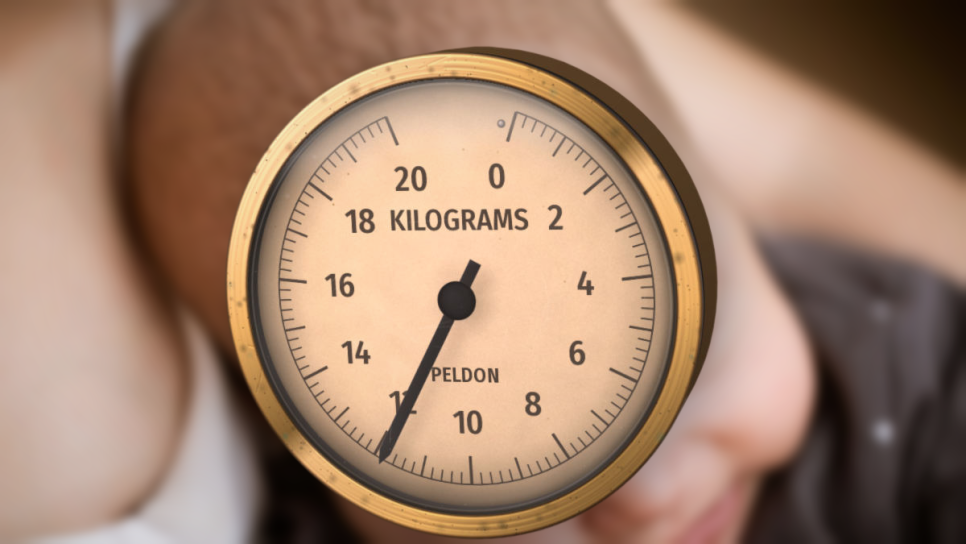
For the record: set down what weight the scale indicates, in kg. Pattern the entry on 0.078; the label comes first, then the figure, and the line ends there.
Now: 11.8
